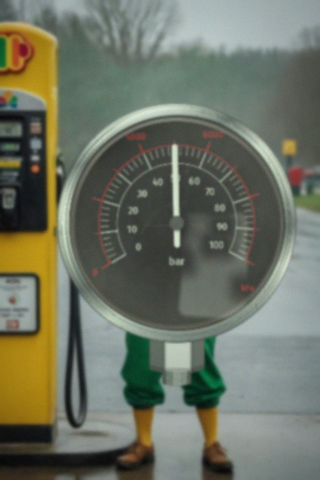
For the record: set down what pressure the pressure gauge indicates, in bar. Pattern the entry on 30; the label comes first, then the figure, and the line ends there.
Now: 50
